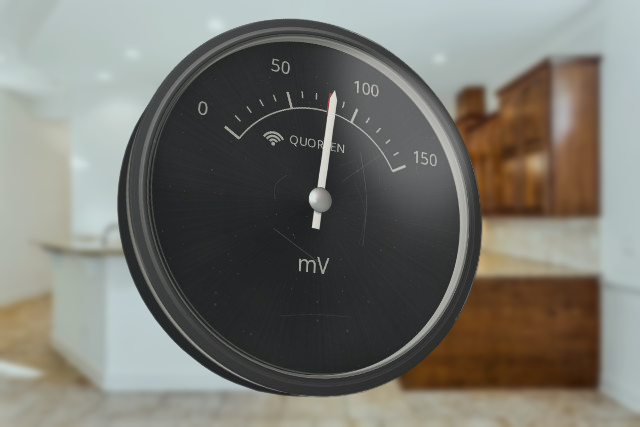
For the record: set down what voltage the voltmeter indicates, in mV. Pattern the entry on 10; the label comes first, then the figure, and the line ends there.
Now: 80
